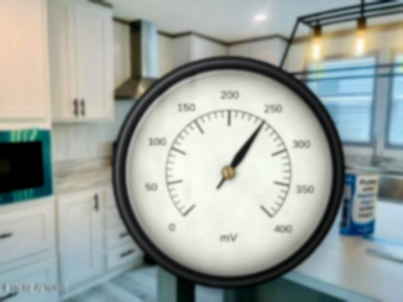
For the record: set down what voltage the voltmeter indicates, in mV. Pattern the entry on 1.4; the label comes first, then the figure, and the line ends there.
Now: 250
